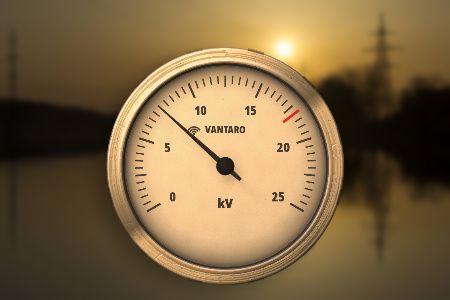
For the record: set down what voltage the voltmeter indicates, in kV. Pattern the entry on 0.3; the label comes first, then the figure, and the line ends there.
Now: 7.5
